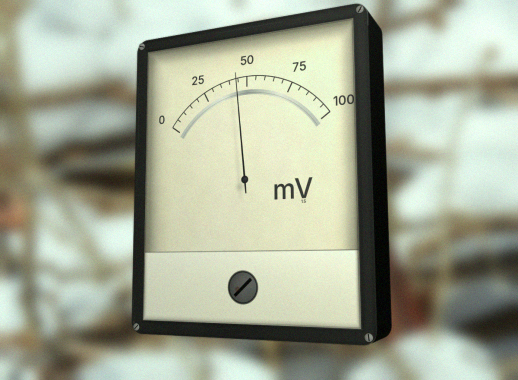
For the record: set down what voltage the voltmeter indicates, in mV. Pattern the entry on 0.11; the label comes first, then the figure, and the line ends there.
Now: 45
